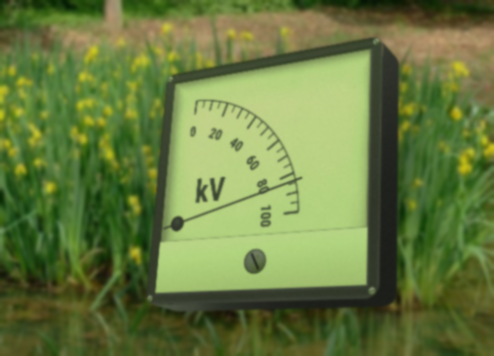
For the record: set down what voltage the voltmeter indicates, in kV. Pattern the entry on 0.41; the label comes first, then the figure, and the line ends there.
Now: 85
